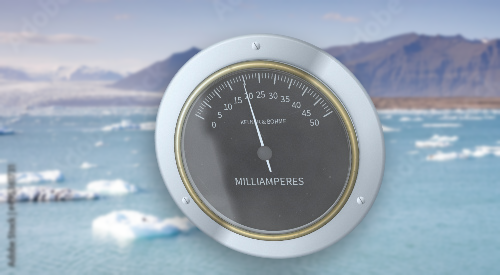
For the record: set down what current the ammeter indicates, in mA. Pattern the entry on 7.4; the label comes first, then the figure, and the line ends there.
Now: 20
